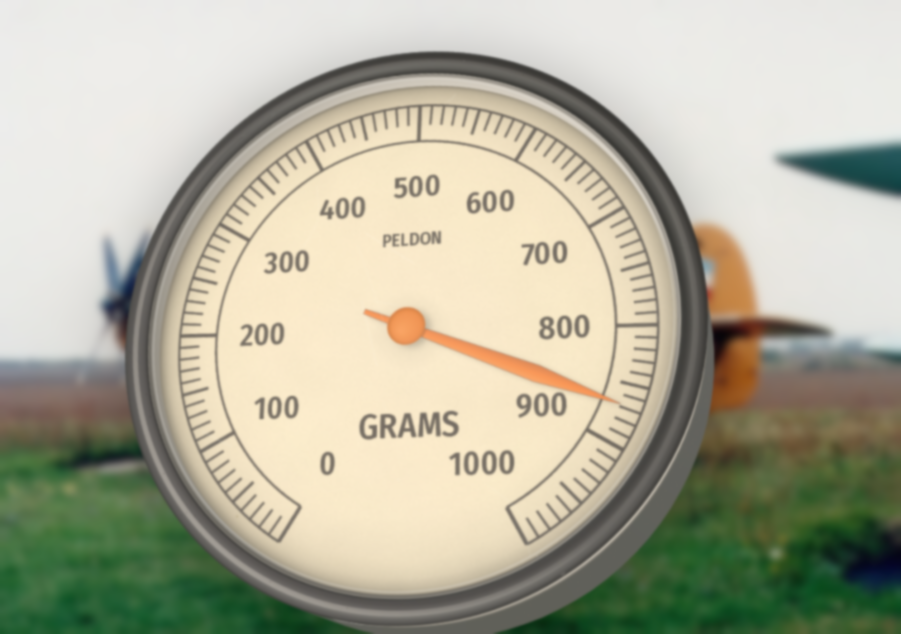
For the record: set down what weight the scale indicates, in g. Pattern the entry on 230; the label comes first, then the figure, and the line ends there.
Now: 870
